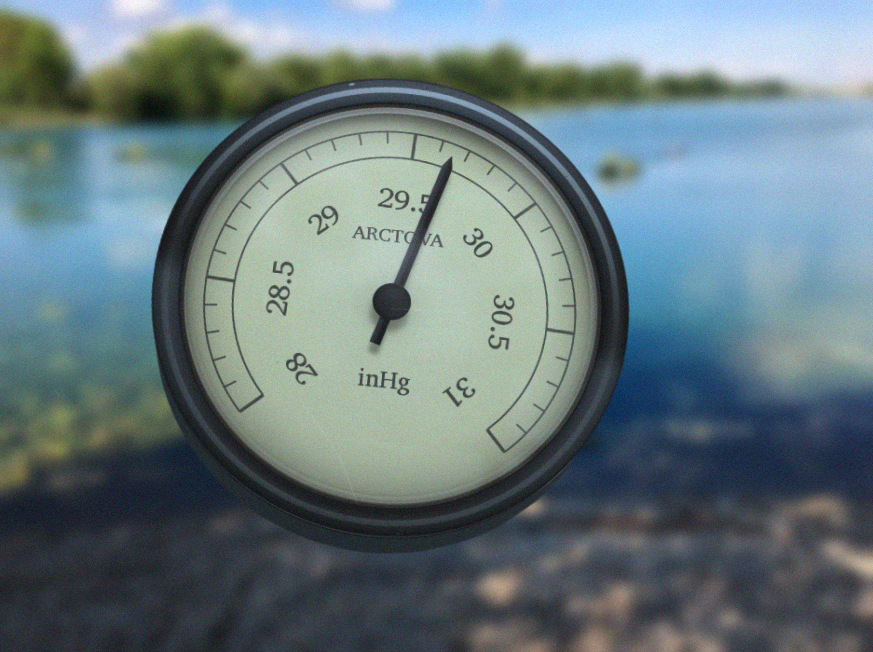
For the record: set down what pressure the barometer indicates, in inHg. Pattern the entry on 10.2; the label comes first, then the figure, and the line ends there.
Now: 29.65
